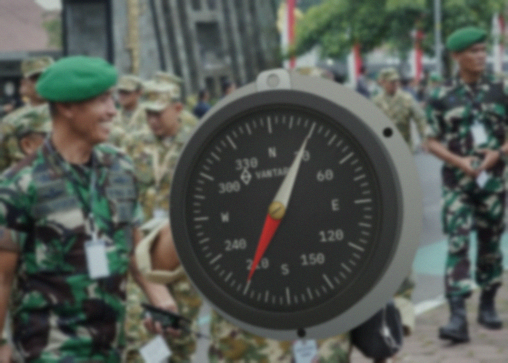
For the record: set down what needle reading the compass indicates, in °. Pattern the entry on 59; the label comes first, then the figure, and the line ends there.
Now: 210
